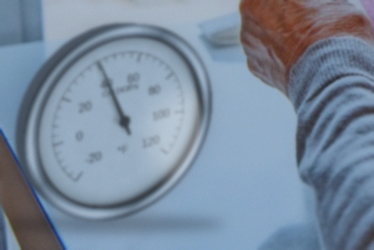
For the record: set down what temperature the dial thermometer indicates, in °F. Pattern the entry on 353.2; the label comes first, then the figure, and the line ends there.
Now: 40
